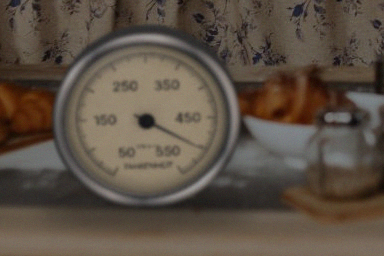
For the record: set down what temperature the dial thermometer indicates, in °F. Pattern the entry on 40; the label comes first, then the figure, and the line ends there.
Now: 500
